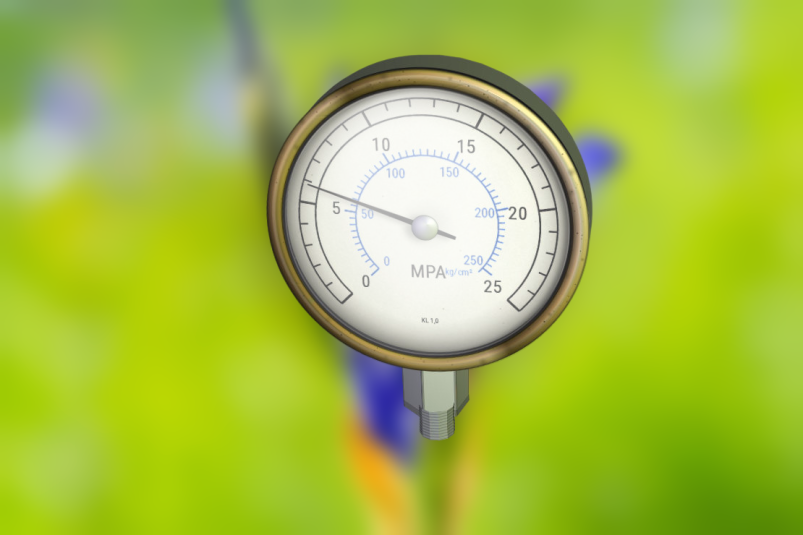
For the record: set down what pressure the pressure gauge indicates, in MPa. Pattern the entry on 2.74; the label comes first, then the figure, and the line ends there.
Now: 6
